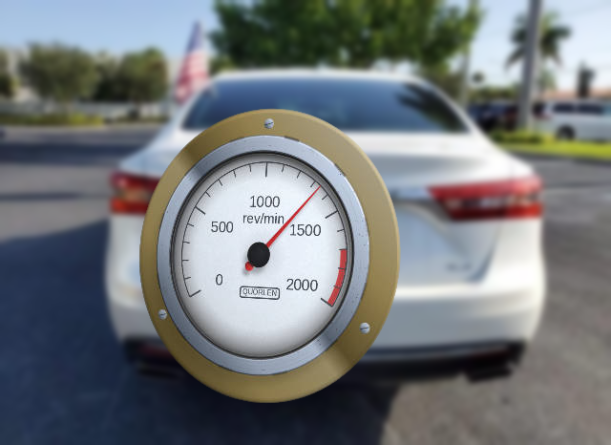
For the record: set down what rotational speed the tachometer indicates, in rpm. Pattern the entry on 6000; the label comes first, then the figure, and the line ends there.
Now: 1350
